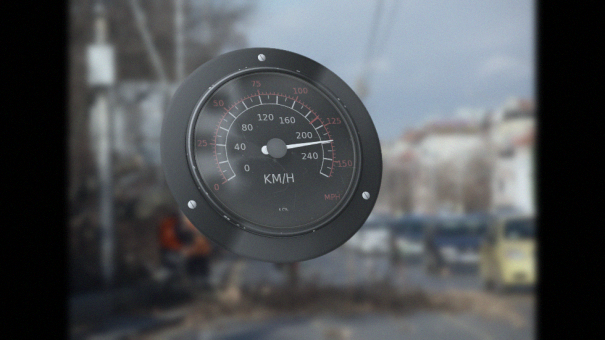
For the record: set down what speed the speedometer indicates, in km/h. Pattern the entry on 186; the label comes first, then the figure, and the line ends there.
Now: 220
